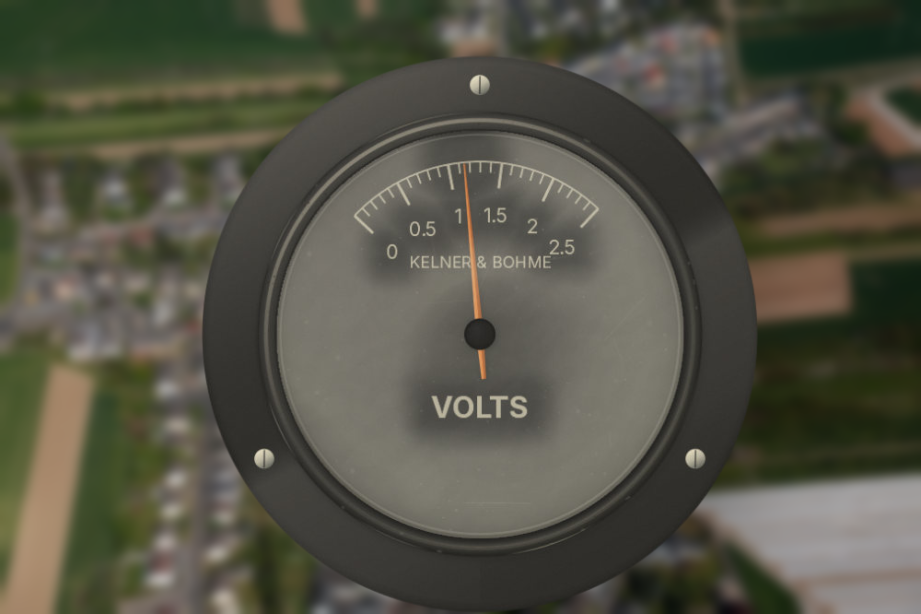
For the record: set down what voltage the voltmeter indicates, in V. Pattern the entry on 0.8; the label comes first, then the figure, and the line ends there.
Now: 1.15
